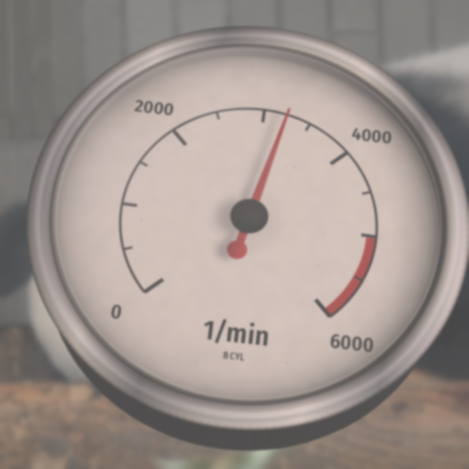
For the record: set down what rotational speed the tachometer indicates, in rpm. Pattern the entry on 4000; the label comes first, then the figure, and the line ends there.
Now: 3250
